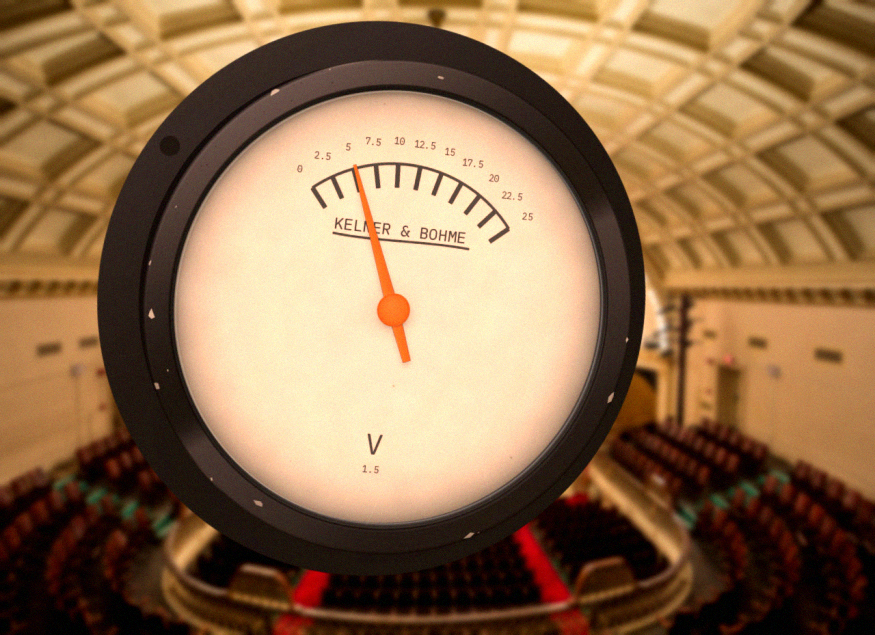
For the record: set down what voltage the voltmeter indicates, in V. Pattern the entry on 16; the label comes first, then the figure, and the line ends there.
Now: 5
